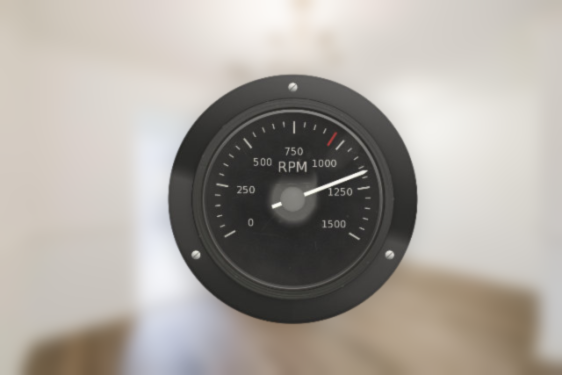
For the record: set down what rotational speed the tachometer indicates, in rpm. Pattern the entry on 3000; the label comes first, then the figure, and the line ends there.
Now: 1175
